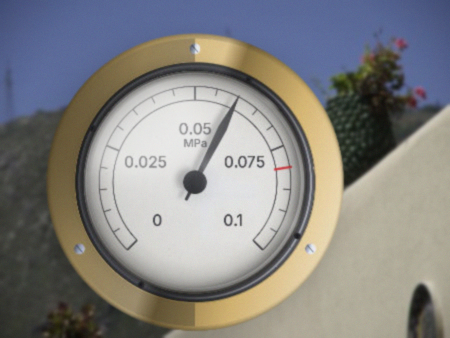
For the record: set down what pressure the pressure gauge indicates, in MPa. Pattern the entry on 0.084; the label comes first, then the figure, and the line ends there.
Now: 0.06
